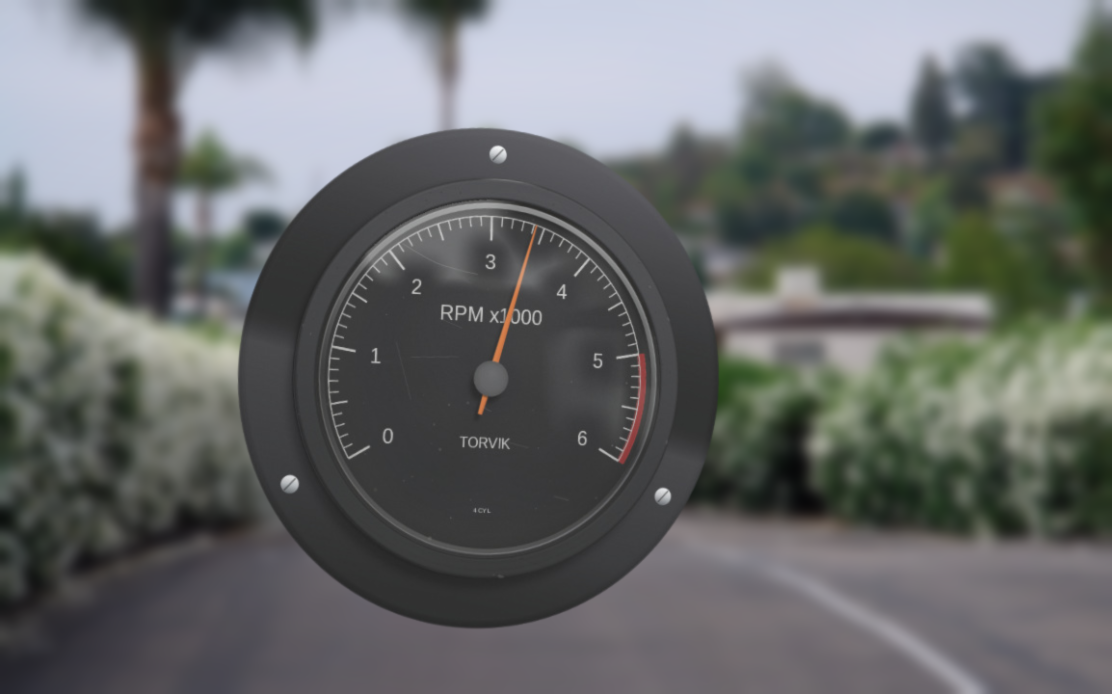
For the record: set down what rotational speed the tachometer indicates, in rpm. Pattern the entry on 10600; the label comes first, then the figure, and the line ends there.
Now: 3400
